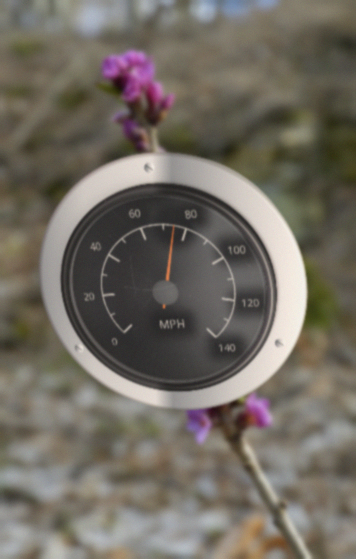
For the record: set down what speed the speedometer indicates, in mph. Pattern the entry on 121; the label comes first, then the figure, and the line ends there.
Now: 75
